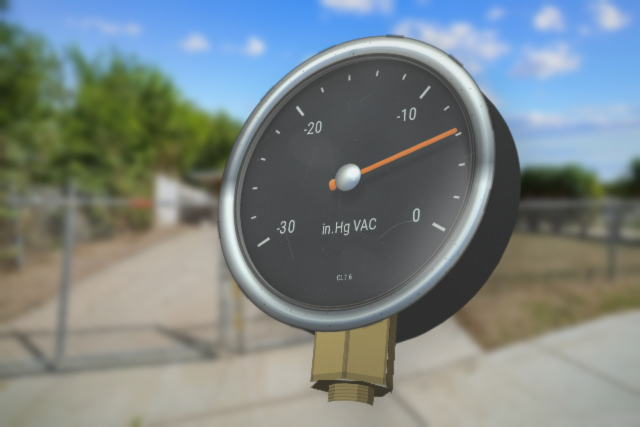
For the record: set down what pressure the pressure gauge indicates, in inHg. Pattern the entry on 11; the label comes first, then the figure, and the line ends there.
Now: -6
